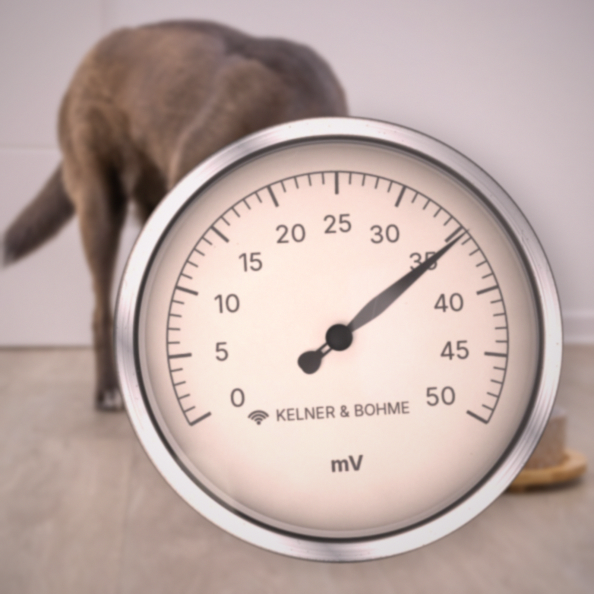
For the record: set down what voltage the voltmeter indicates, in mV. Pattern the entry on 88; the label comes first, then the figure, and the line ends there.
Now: 35.5
